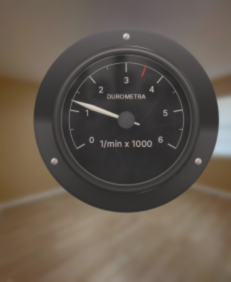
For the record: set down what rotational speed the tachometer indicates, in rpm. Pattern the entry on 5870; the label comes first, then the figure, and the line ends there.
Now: 1250
